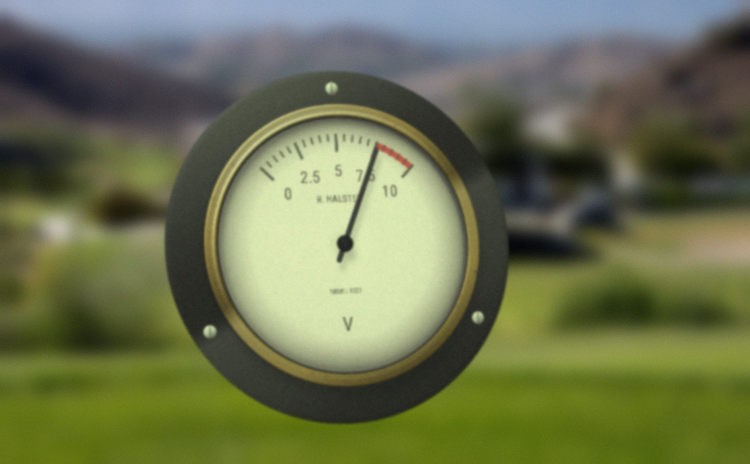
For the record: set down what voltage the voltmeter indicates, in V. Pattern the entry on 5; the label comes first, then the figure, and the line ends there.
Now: 7.5
